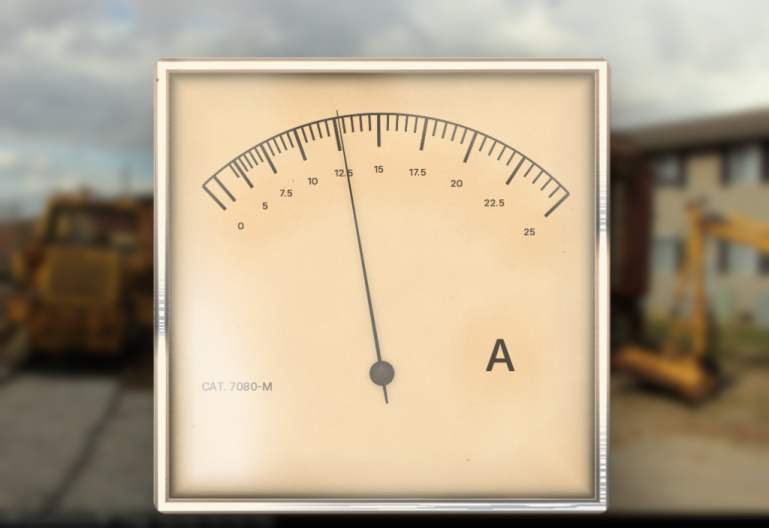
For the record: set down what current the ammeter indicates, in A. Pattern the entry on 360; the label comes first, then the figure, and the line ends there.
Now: 12.75
